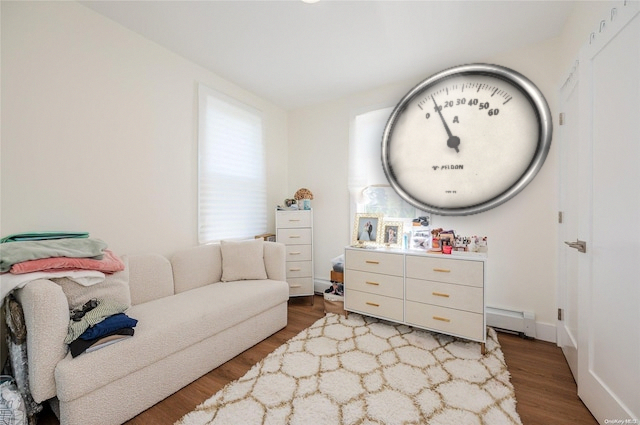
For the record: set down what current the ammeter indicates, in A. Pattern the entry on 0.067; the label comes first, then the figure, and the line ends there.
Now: 10
